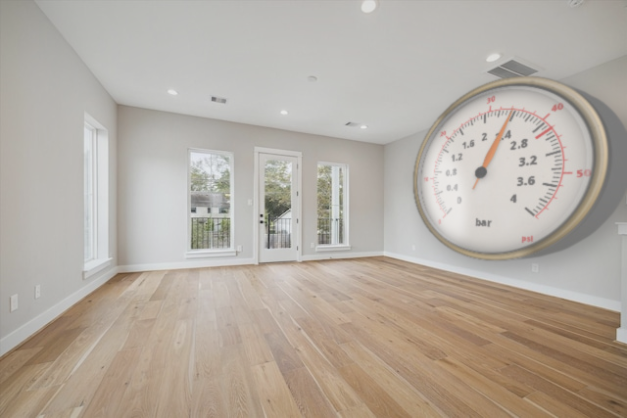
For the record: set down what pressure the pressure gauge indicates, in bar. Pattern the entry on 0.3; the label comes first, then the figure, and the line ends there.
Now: 2.4
